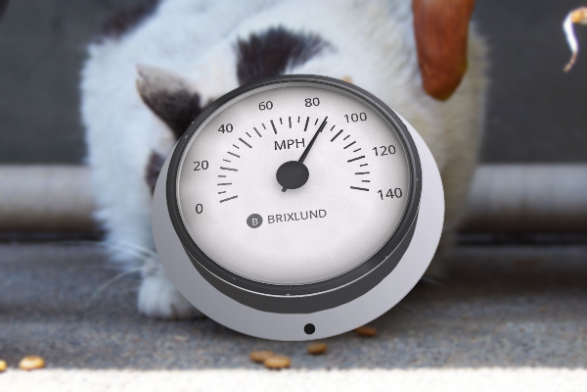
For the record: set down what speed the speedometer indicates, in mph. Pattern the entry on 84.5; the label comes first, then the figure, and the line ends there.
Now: 90
